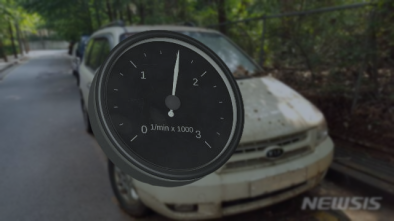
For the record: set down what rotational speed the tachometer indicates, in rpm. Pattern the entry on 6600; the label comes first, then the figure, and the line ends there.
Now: 1600
